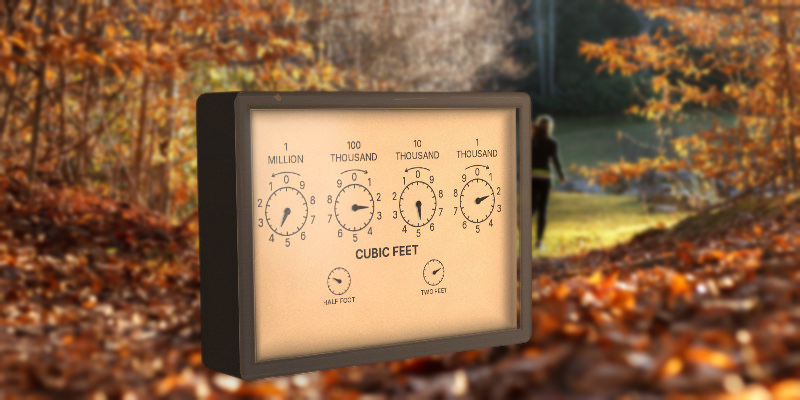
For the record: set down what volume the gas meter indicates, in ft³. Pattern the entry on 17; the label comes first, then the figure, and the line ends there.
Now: 425200
